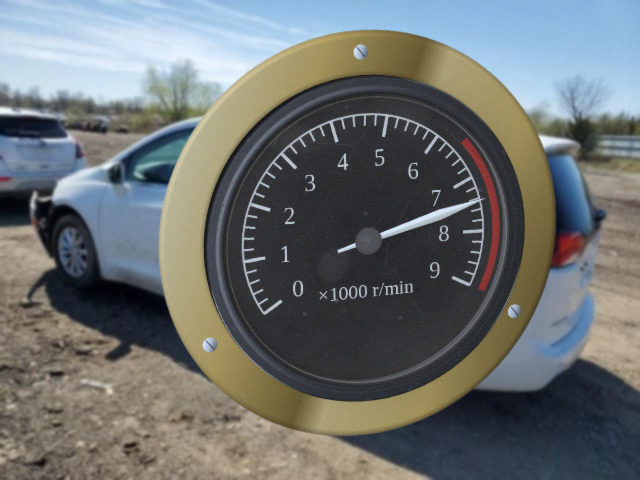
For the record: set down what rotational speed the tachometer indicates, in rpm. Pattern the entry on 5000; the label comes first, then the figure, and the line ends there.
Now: 7400
